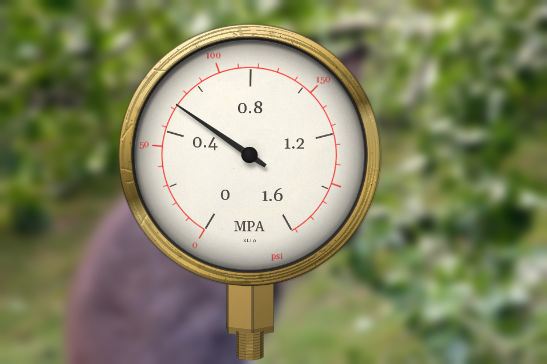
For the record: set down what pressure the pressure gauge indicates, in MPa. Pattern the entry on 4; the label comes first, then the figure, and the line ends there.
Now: 0.5
